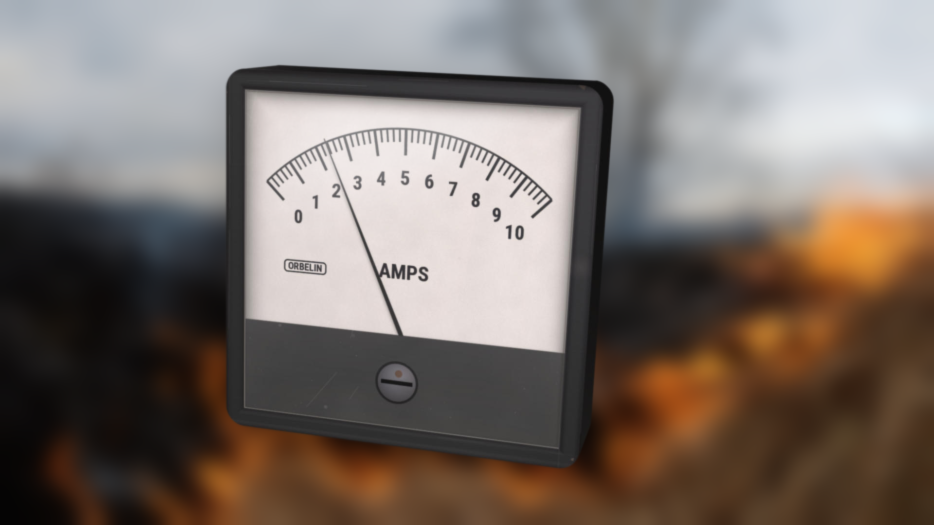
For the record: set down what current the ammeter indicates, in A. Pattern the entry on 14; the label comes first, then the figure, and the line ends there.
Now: 2.4
